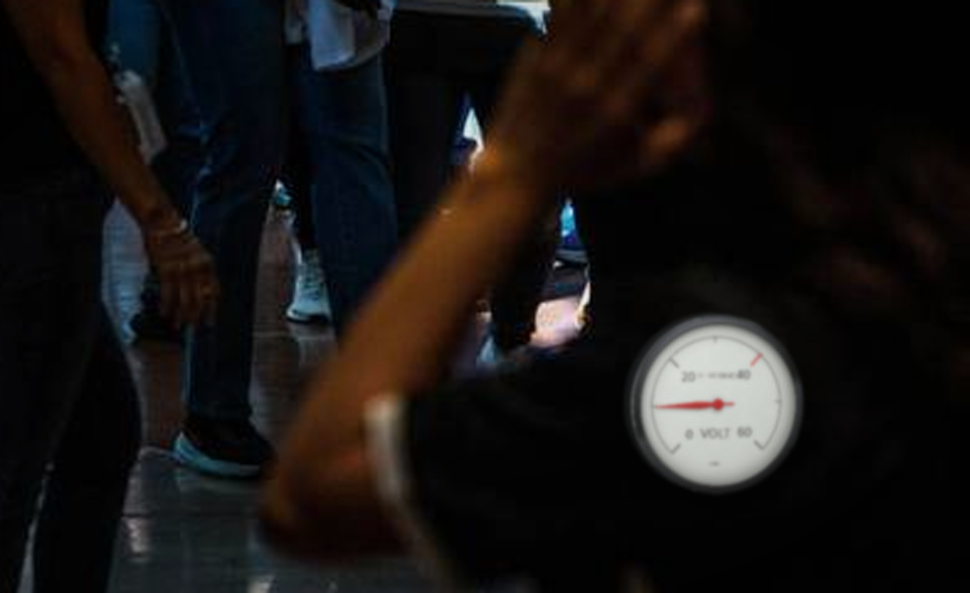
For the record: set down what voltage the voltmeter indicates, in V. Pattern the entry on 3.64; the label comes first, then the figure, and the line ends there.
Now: 10
